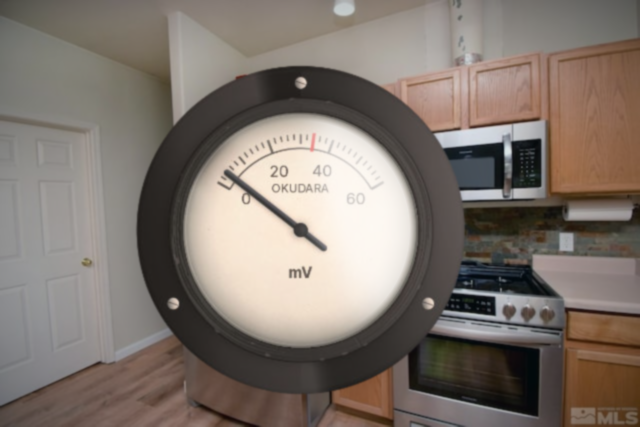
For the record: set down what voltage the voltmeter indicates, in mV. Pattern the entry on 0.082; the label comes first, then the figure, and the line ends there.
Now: 4
